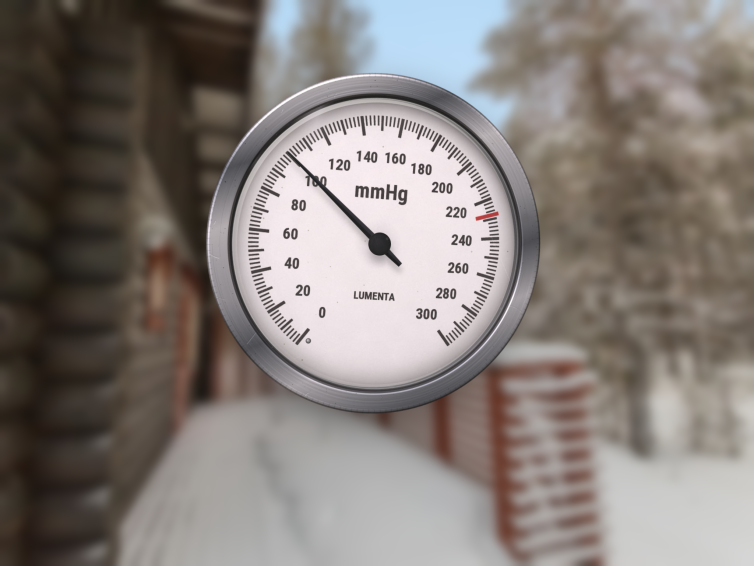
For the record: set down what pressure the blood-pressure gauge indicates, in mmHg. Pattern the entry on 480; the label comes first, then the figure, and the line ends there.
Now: 100
